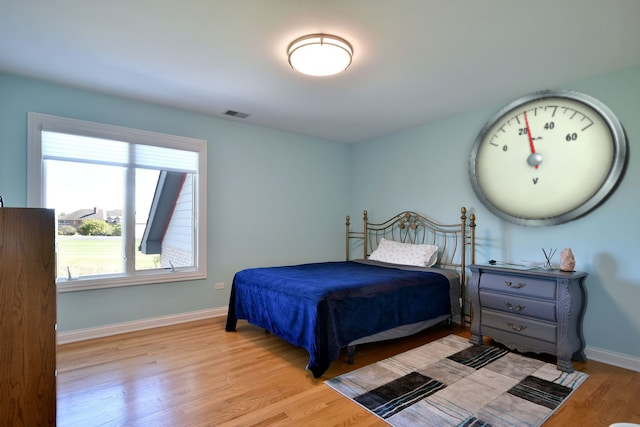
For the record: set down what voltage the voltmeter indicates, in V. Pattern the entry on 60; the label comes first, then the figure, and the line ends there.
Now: 25
